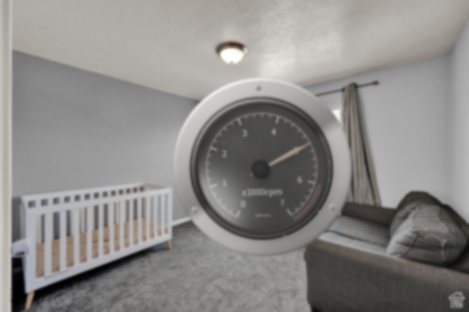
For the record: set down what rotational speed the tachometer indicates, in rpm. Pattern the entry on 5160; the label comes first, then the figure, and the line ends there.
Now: 5000
